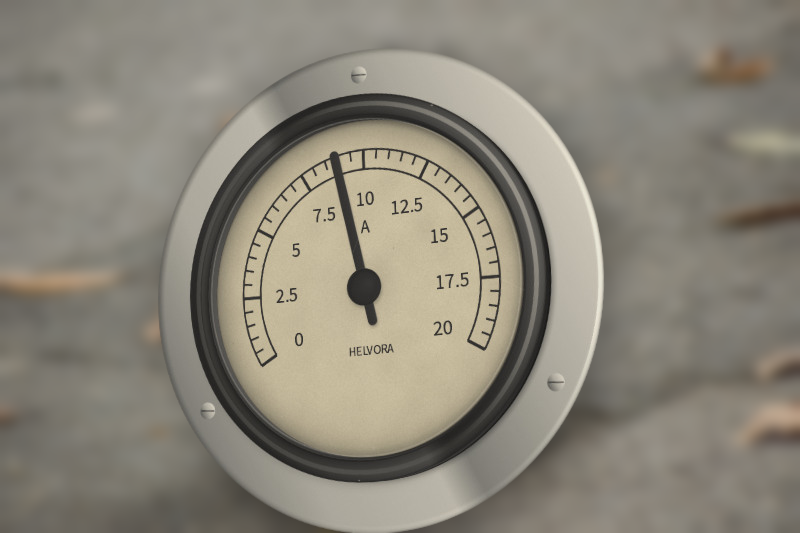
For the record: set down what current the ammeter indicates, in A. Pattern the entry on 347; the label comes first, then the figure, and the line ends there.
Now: 9
